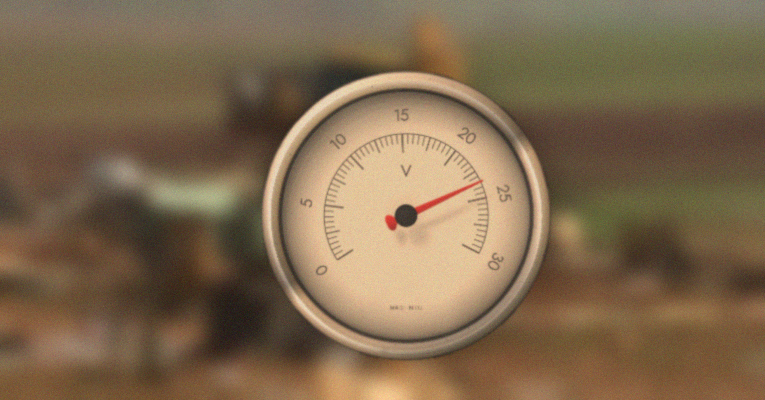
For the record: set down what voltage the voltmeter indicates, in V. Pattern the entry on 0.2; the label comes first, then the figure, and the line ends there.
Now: 23.5
